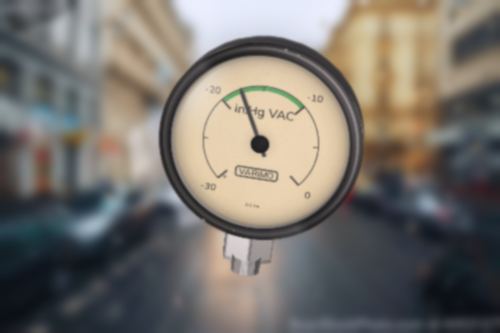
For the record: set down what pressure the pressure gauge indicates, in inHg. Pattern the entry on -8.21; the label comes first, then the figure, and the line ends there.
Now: -17.5
